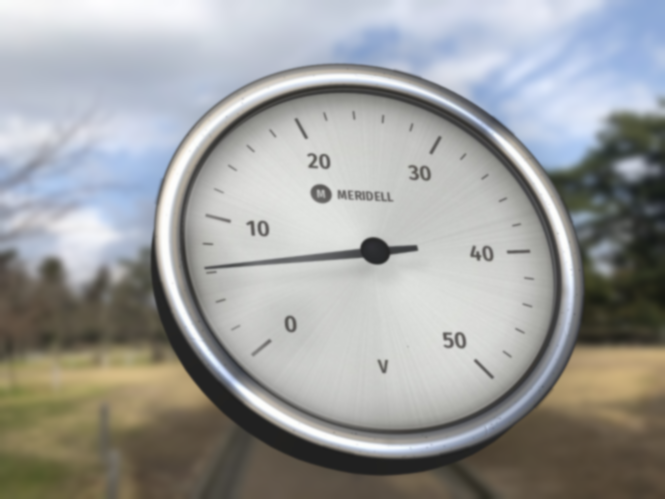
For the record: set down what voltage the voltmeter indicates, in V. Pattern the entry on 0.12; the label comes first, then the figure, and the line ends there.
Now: 6
